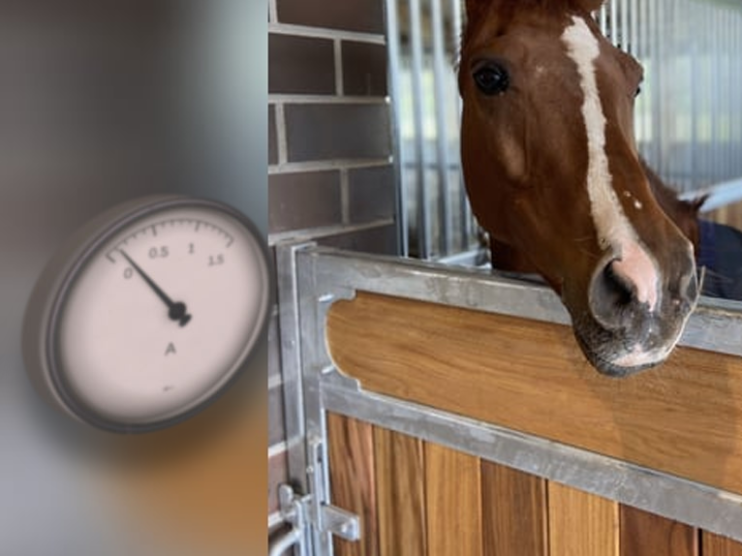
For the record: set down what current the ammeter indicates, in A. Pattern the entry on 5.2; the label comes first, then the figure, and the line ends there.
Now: 0.1
